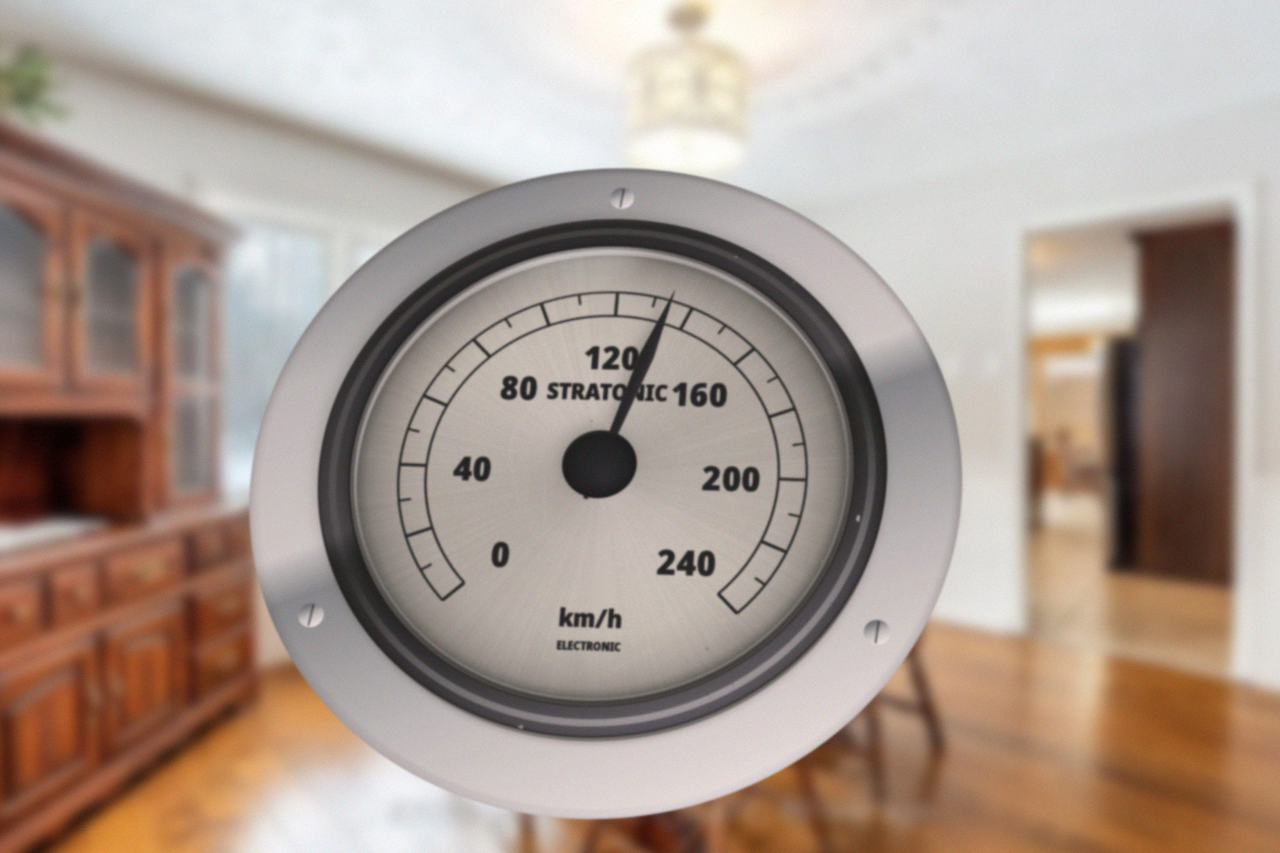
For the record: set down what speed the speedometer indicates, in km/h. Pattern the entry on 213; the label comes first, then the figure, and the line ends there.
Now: 135
